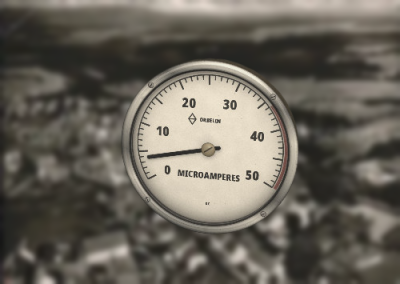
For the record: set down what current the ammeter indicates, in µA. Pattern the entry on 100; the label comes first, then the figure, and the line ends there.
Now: 4
